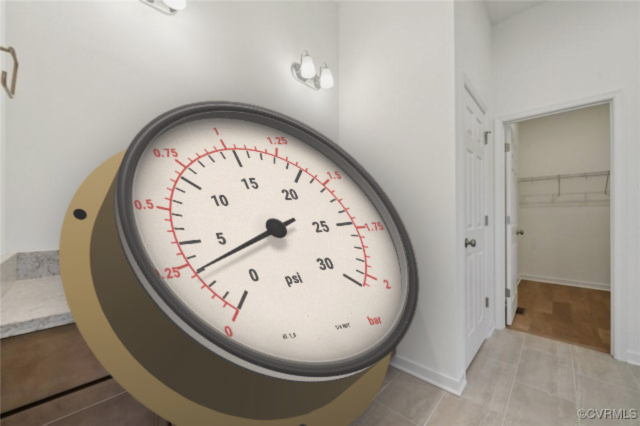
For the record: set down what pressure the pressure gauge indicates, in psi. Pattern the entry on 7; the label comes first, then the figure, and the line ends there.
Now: 3
